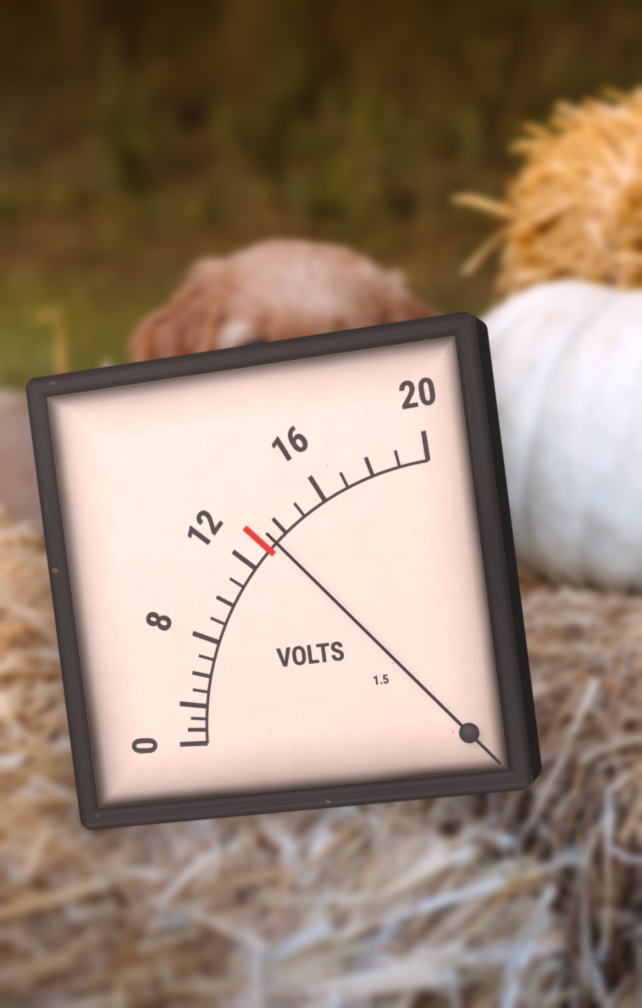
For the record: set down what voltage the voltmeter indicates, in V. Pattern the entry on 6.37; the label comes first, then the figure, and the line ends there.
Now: 13.5
